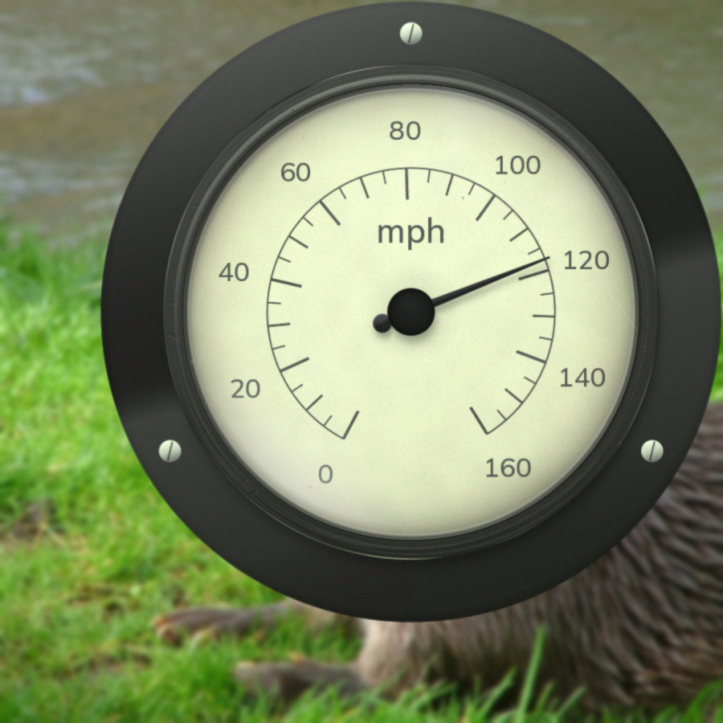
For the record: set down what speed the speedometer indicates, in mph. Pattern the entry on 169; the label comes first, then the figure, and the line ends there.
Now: 117.5
